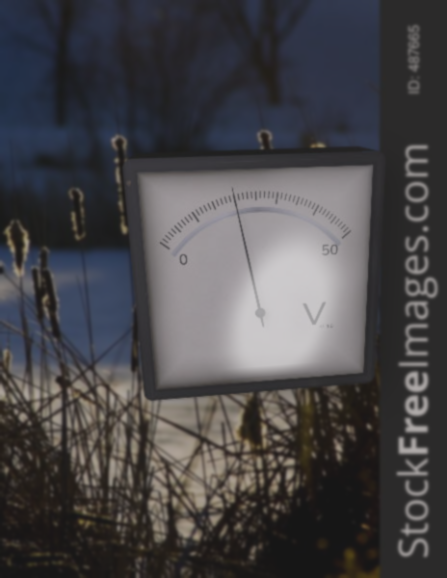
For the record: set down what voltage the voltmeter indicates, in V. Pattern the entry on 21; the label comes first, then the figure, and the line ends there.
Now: 20
